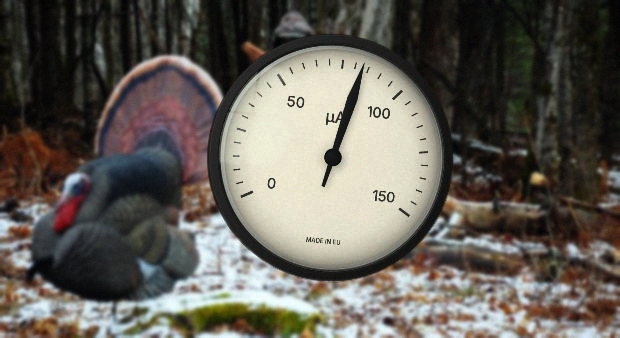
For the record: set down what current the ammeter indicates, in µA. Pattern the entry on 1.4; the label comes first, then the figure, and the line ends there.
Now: 82.5
